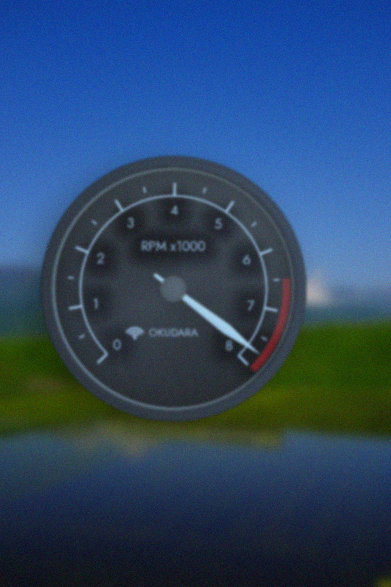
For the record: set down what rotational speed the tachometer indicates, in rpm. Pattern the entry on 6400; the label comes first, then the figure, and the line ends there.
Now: 7750
